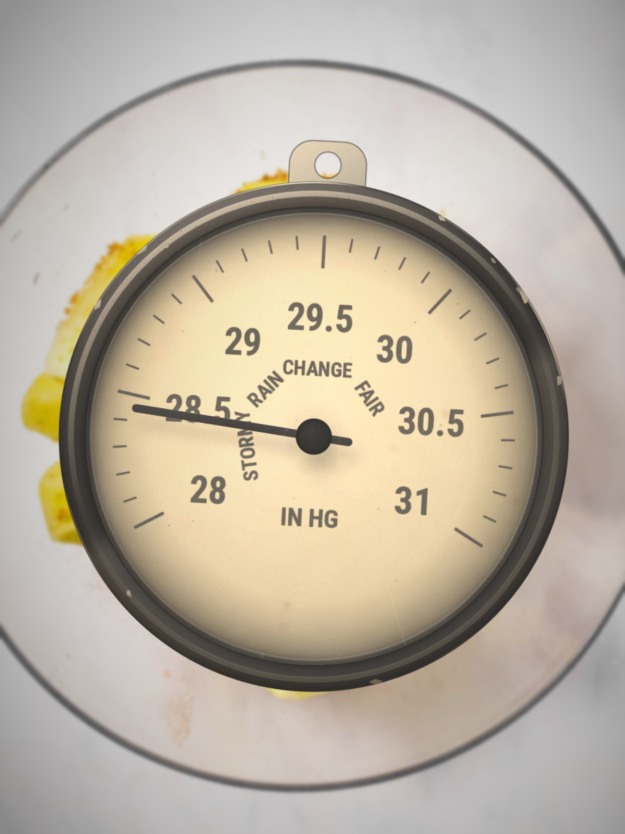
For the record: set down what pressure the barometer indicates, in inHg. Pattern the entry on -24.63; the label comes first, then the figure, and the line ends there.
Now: 28.45
